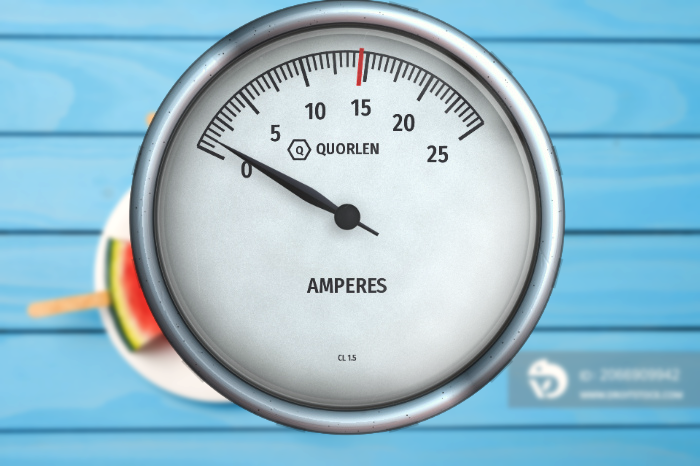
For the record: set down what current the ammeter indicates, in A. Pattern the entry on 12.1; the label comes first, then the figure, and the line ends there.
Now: 1
